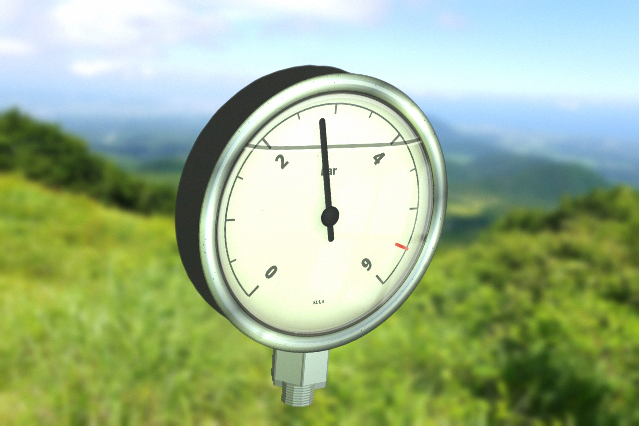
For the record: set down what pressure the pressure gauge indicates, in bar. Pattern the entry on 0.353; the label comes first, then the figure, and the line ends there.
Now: 2.75
